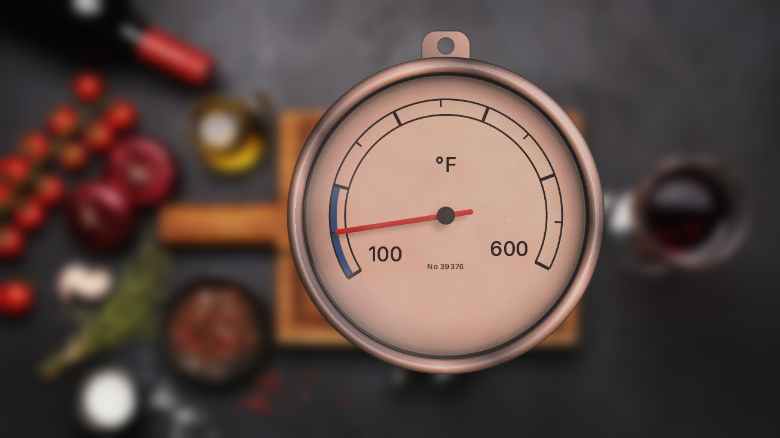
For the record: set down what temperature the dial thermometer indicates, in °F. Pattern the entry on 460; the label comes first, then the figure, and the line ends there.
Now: 150
